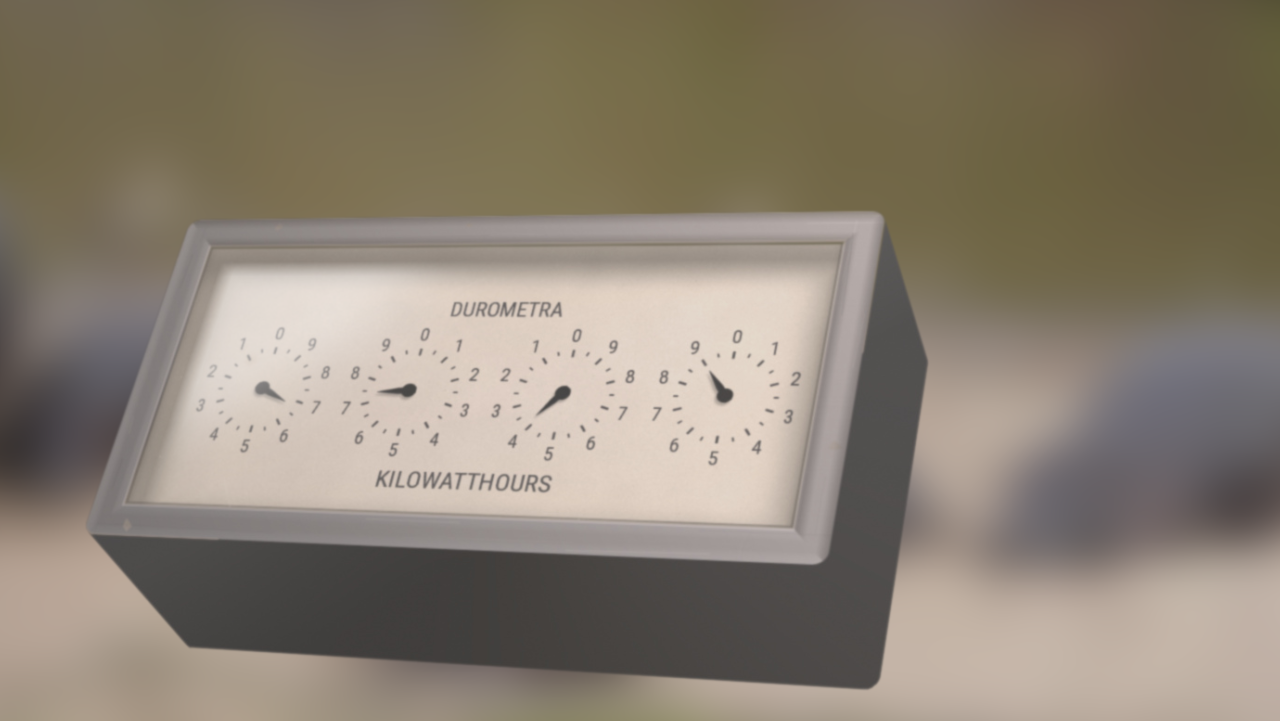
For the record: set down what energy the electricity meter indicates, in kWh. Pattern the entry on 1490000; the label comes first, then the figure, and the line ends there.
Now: 6739
